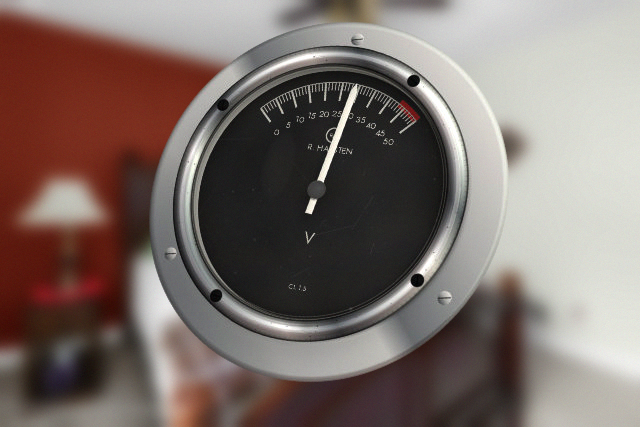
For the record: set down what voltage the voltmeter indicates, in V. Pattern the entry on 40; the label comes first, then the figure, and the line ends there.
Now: 30
